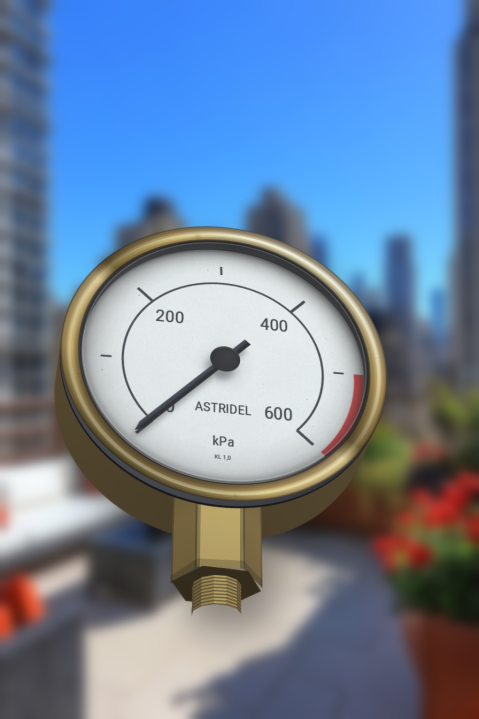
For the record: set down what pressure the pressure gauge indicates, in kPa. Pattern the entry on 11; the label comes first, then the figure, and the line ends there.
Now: 0
